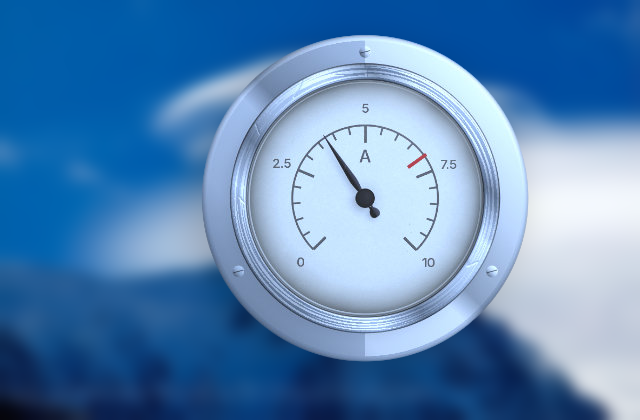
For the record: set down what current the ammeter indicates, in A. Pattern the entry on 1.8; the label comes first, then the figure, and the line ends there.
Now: 3.75
